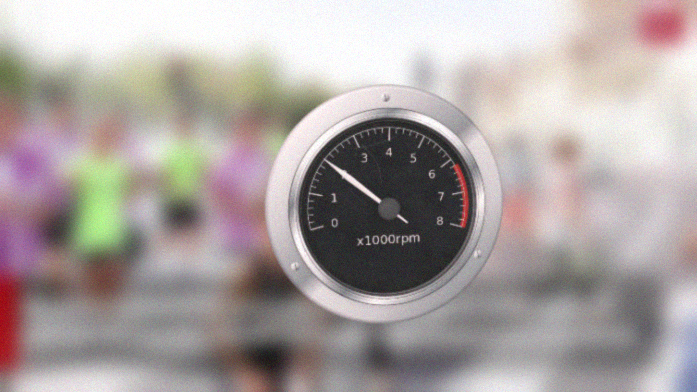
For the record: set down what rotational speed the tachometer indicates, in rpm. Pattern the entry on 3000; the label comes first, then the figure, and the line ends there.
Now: 2000
